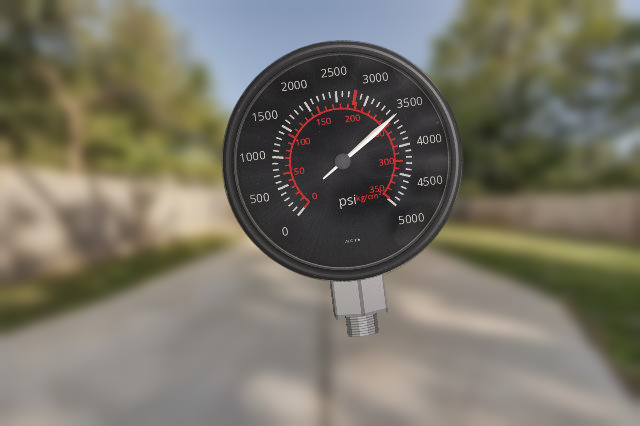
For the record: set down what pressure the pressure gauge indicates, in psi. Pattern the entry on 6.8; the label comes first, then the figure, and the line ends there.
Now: 3500
